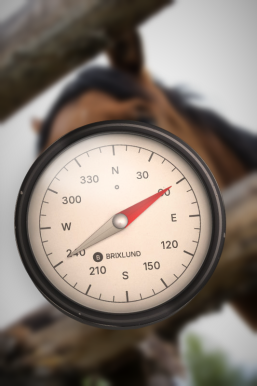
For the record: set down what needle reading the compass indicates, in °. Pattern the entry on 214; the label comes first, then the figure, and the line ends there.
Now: 60
